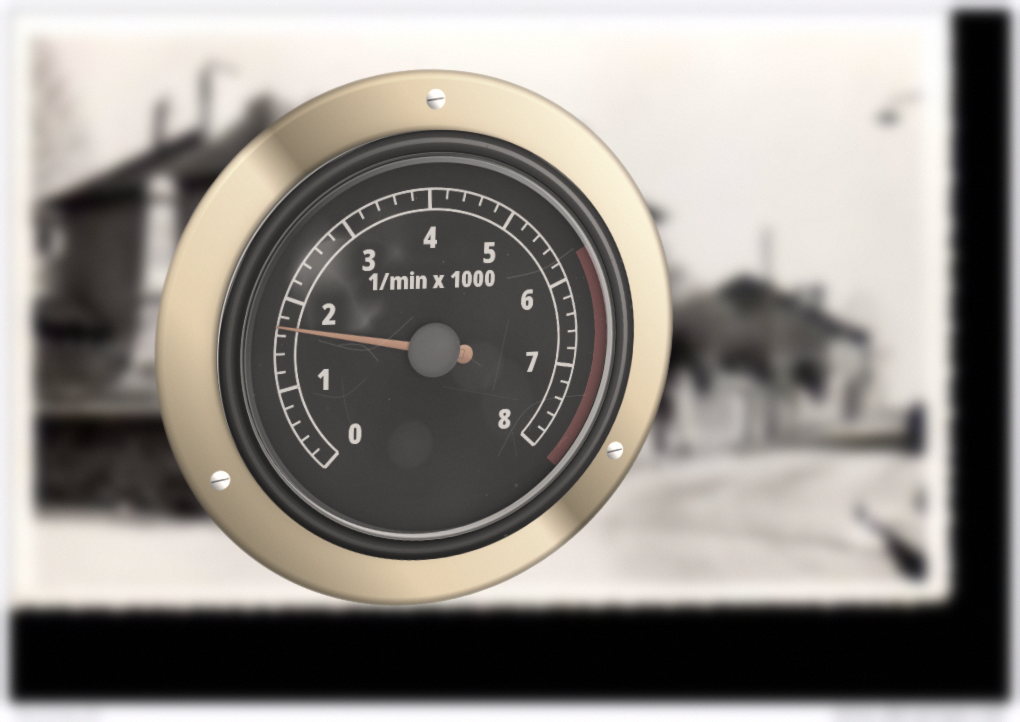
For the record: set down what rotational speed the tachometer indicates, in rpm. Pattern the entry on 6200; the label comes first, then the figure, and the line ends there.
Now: 1700
